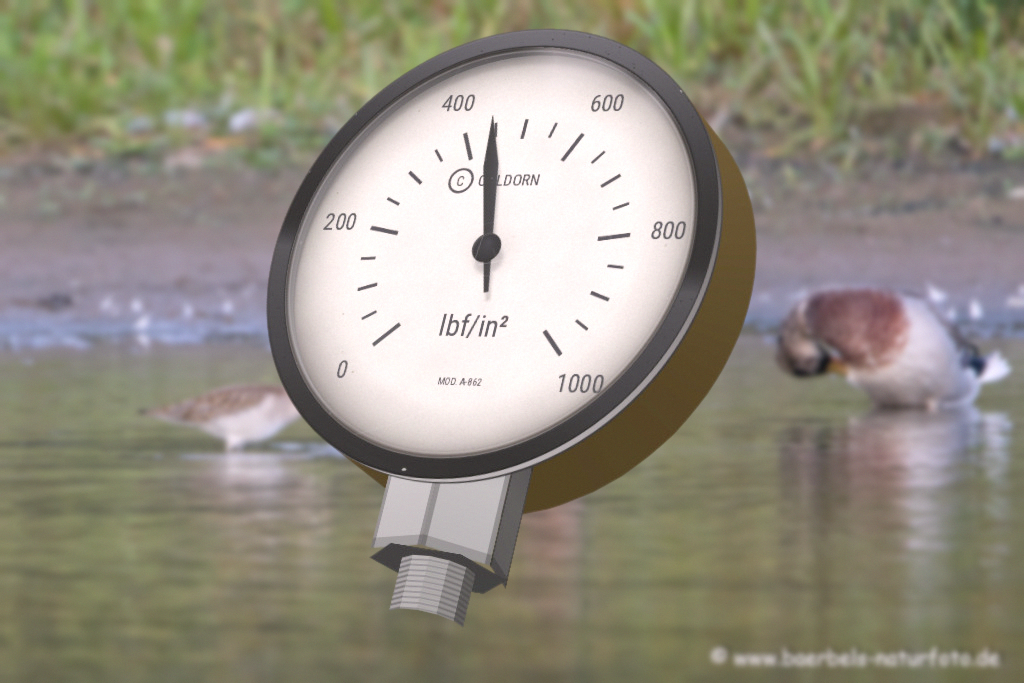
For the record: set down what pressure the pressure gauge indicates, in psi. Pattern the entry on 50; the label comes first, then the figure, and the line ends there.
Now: 450
